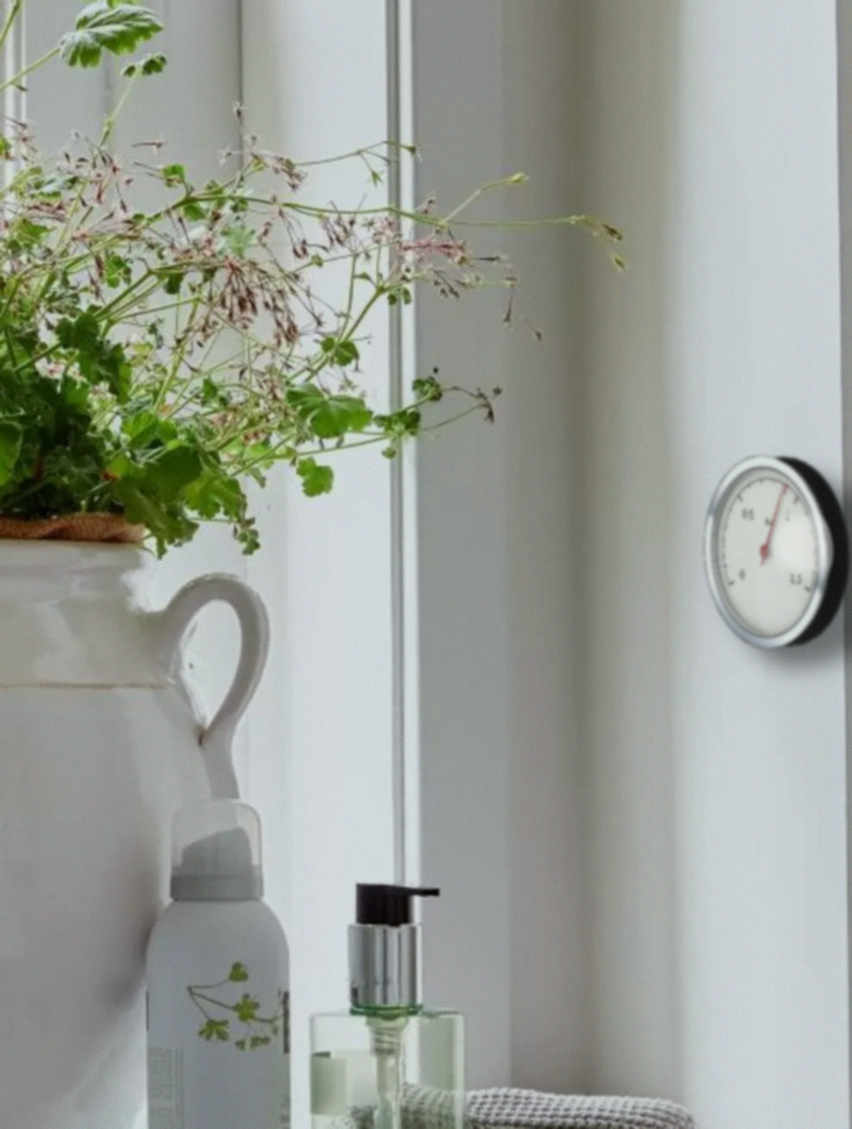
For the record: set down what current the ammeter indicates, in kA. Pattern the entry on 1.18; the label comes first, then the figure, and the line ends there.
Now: 0.9
